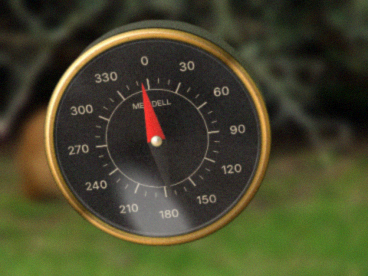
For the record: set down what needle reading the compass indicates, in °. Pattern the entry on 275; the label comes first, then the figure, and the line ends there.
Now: 355
